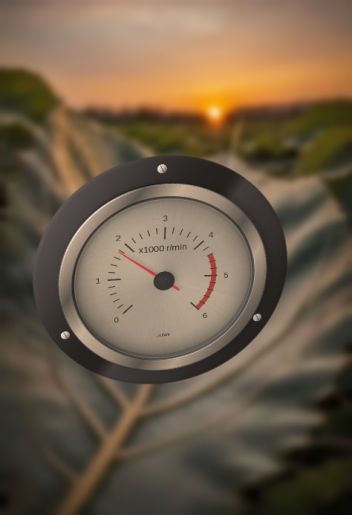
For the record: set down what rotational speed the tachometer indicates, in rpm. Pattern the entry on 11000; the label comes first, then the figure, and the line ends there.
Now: 1800
